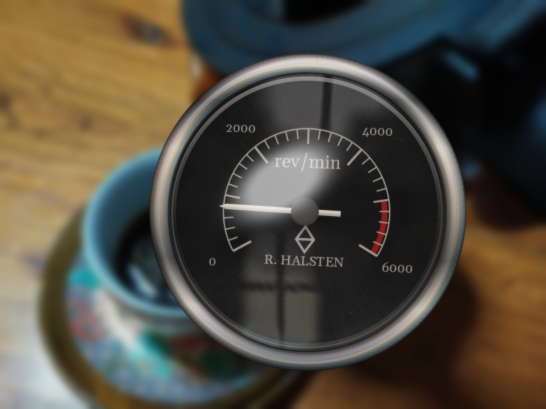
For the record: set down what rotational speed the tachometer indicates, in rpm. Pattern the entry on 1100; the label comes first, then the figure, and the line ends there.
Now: 800
